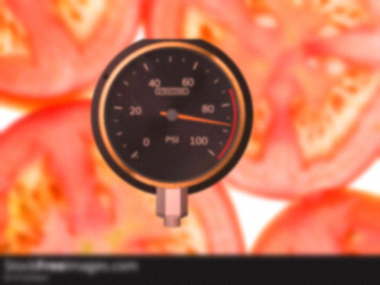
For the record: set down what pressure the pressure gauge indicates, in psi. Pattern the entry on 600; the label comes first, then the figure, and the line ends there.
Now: 87.5
